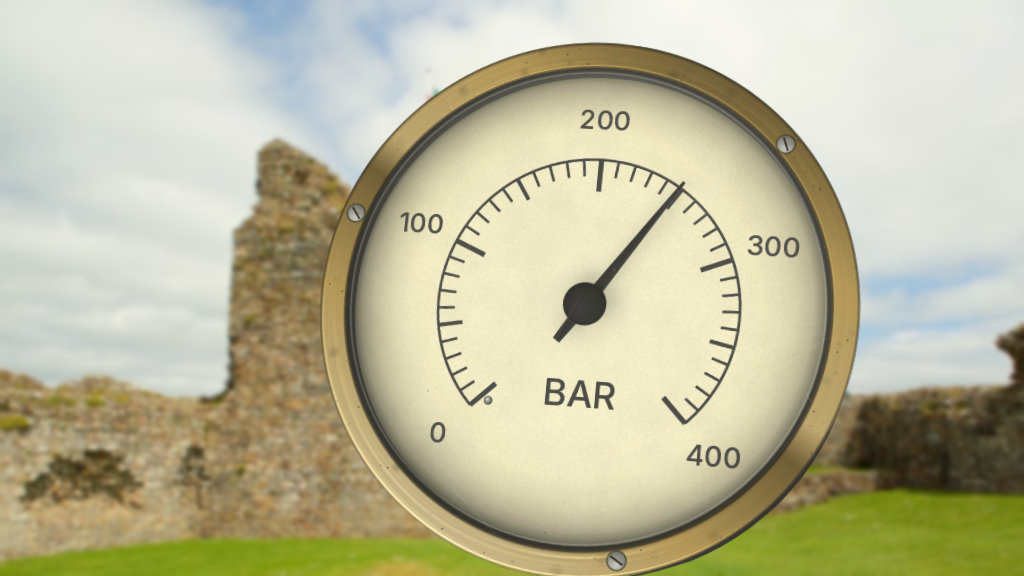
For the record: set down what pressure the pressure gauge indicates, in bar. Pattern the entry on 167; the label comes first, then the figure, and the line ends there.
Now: 250
